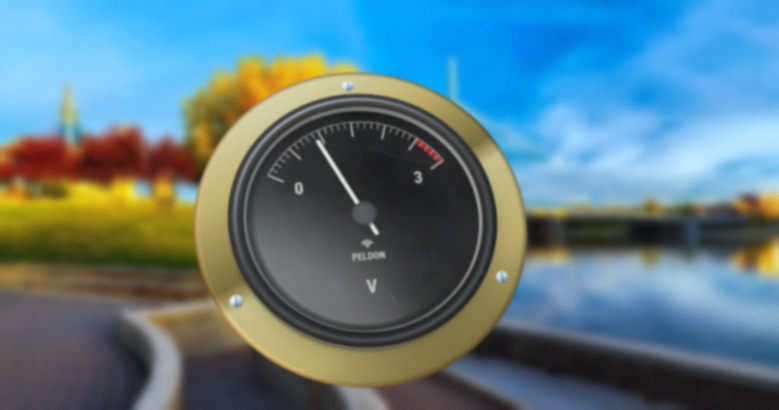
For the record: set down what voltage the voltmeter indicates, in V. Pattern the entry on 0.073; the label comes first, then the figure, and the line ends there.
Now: 0.9
